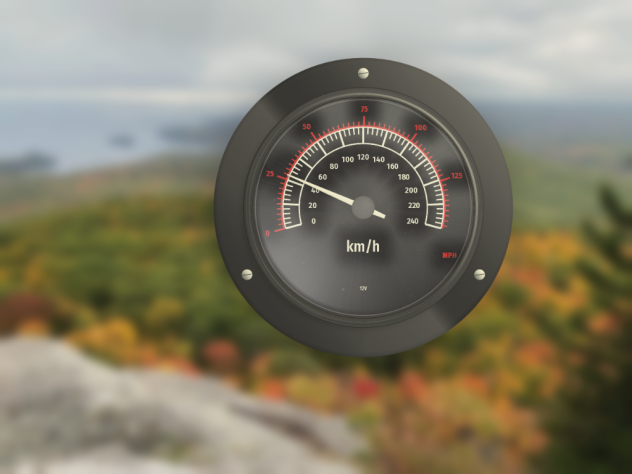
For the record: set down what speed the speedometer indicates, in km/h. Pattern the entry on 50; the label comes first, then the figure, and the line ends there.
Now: 44
